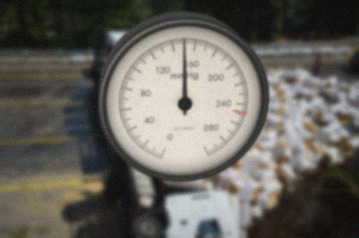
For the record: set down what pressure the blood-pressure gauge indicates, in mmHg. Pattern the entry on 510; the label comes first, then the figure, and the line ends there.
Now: 150
